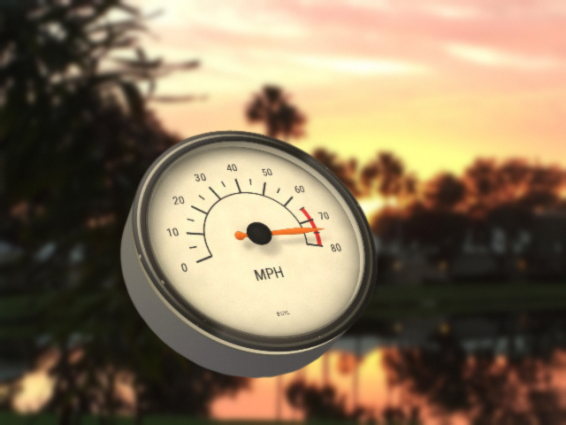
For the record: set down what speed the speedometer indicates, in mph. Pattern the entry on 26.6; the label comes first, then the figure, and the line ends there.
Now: 75
